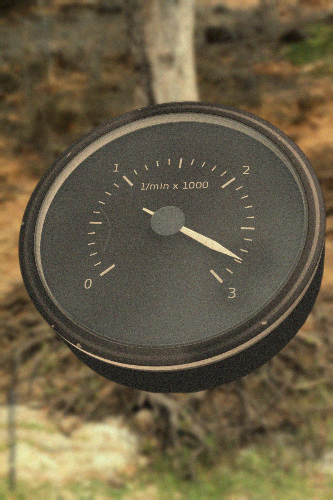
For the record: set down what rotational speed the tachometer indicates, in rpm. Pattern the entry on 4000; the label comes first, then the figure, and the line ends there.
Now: 2800
